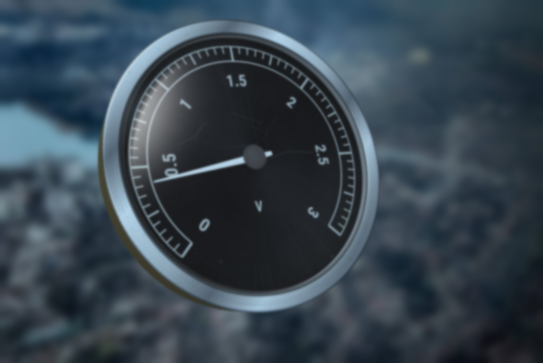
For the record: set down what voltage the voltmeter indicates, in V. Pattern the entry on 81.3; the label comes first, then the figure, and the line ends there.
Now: 0.4
